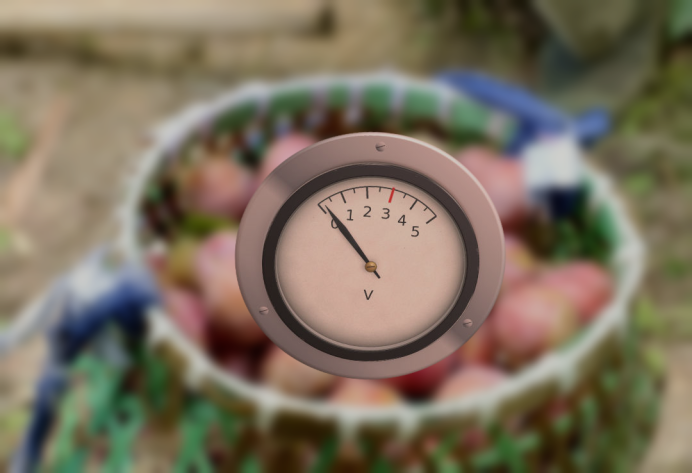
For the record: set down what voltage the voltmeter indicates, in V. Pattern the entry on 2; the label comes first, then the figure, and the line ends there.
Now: 0.25
